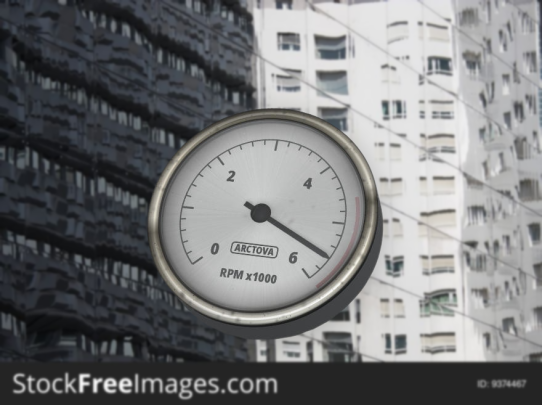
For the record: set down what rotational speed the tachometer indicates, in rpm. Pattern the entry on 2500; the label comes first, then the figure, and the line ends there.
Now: 5600
